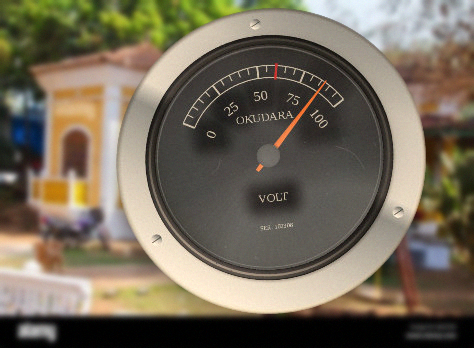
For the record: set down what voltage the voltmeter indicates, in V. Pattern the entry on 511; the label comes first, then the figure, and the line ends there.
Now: 87.5
